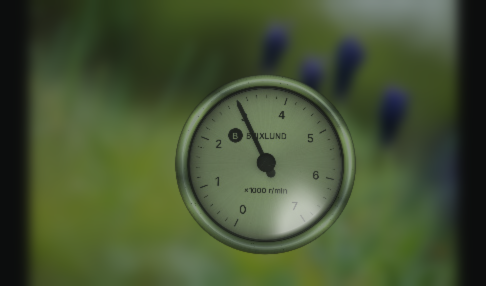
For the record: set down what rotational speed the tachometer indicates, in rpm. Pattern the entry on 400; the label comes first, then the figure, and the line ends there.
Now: 3000
